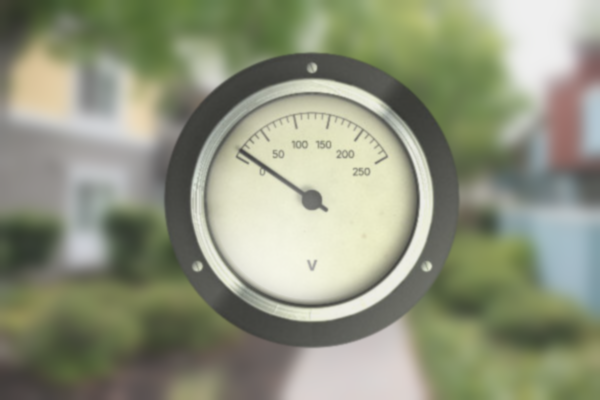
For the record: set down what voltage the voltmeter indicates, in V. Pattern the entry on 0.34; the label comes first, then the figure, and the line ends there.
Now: 10
